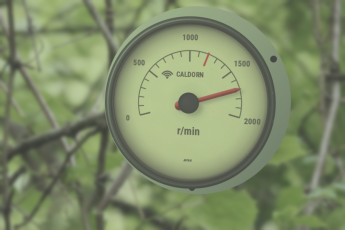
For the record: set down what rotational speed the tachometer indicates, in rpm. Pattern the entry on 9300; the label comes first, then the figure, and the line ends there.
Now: 1700
